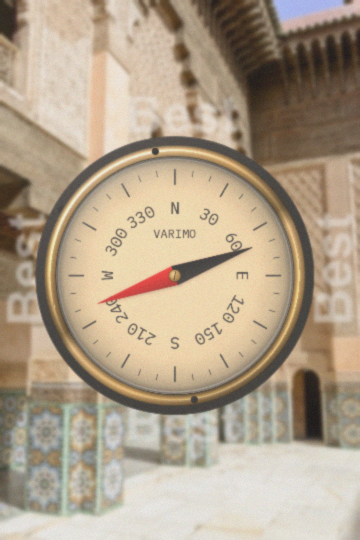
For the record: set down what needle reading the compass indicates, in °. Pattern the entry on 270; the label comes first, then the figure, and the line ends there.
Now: 250
